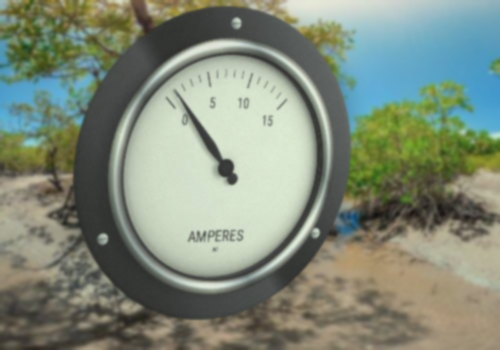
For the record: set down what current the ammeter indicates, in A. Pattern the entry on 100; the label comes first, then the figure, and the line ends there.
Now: 1
